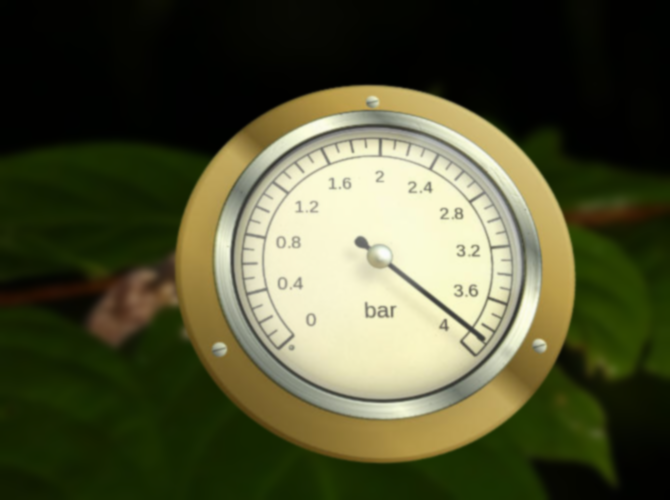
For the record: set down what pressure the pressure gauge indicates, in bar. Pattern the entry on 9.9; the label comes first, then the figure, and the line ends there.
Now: 3.9
